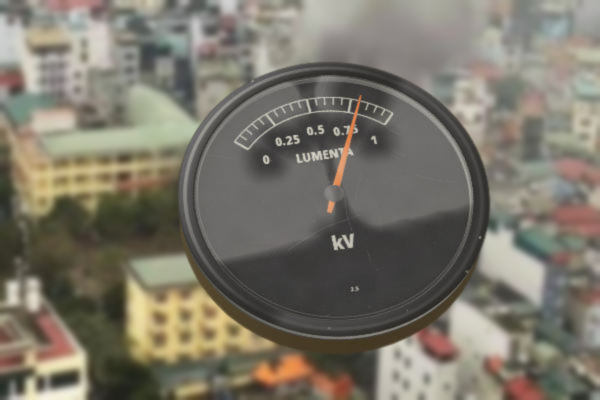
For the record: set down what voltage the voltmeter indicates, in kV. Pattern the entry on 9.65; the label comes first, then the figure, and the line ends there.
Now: 0.8
